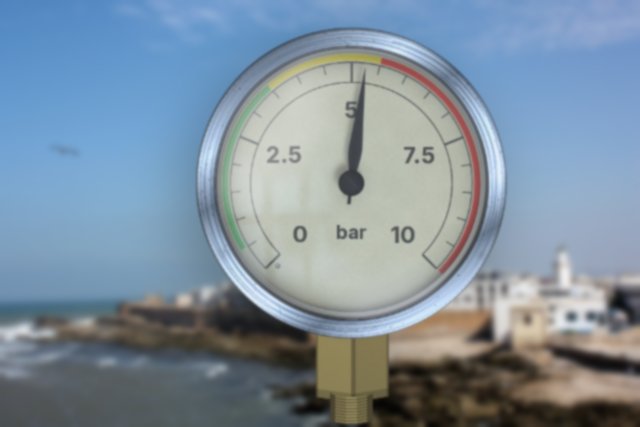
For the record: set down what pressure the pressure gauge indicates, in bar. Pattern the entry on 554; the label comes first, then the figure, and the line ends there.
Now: 5.25
